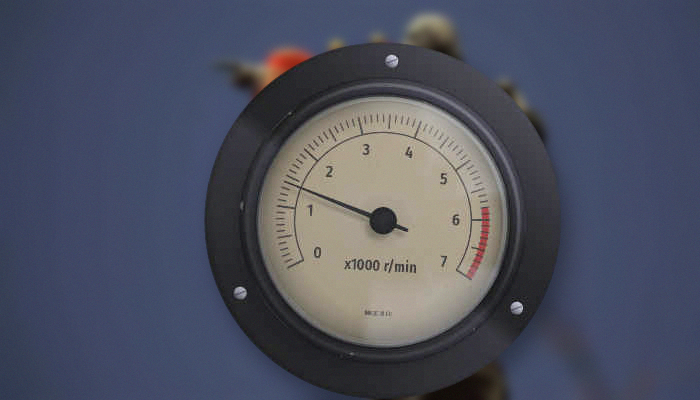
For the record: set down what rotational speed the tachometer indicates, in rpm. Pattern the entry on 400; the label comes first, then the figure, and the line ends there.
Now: 1400
